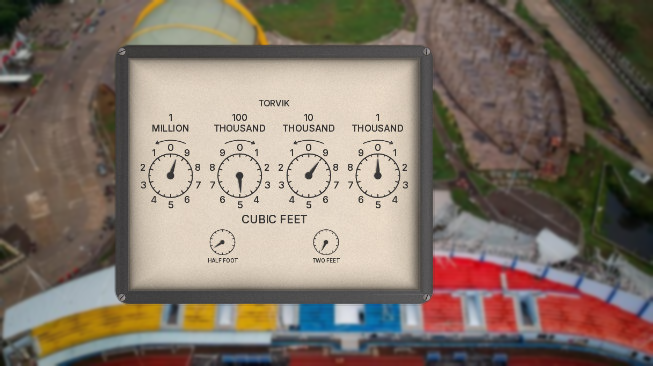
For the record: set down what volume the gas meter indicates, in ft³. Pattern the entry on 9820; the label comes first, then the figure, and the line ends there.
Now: 949000
